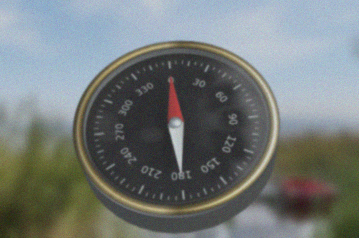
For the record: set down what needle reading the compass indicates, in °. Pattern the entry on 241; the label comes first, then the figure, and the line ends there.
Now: 0
